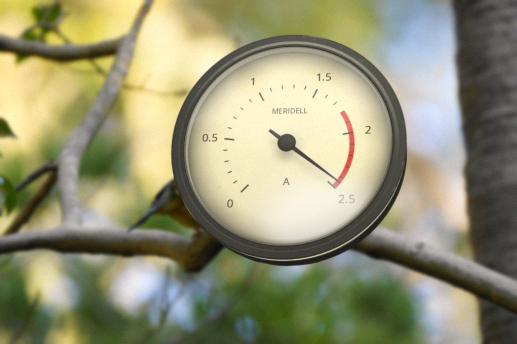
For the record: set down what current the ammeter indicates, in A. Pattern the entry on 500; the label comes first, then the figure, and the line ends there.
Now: 2.45
